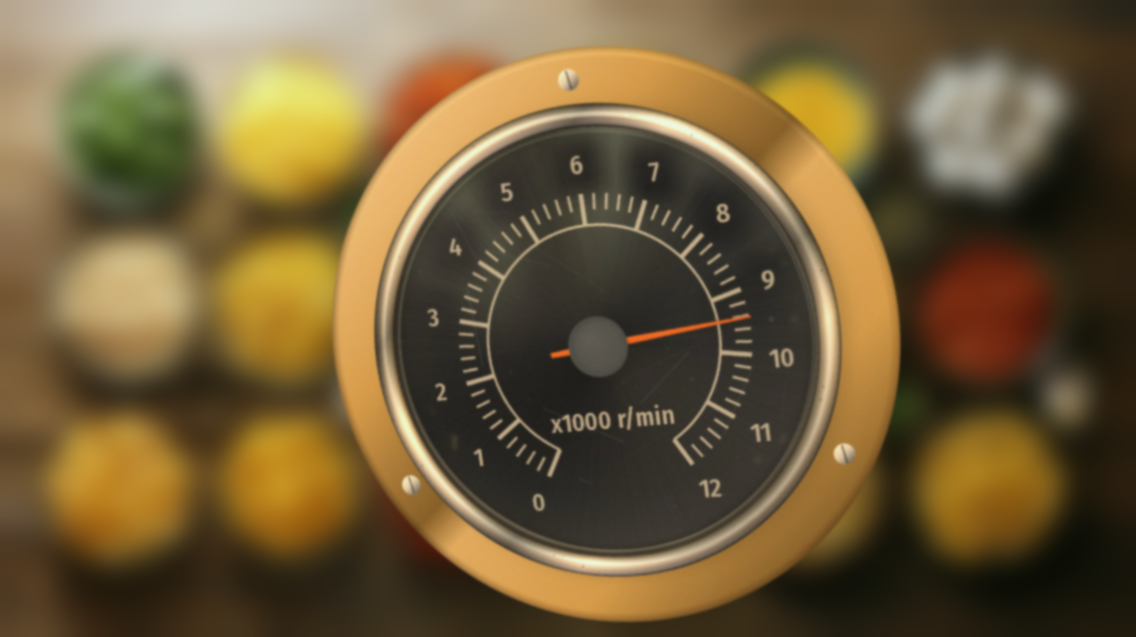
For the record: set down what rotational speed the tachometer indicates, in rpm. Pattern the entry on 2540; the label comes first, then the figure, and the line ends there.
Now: 9400
